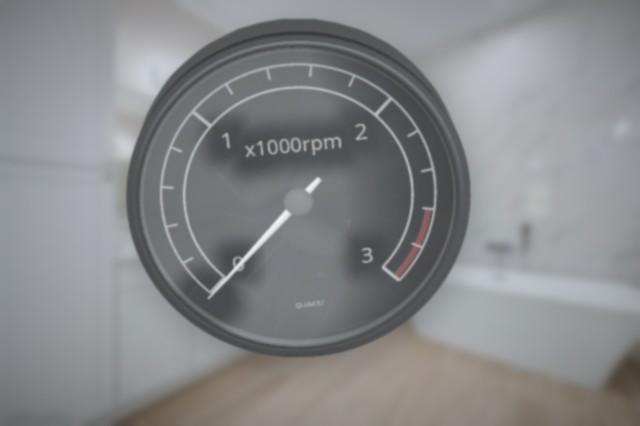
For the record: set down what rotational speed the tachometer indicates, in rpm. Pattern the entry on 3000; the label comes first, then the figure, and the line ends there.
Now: 0
